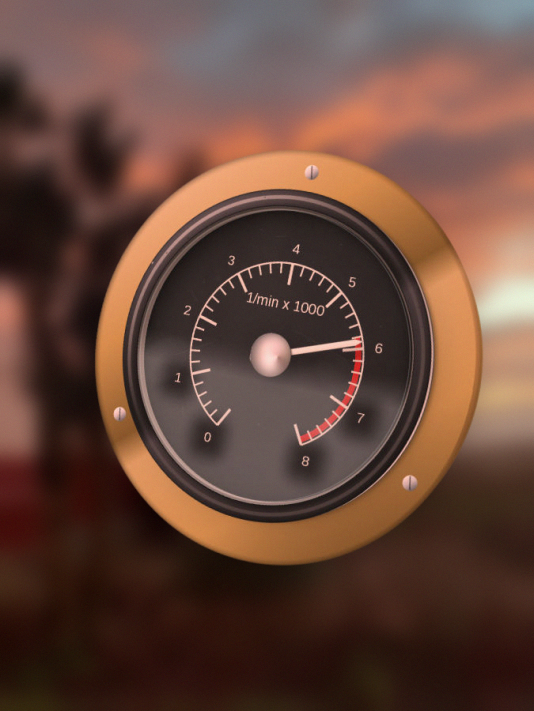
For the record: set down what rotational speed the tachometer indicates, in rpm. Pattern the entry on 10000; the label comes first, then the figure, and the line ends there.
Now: 5900
